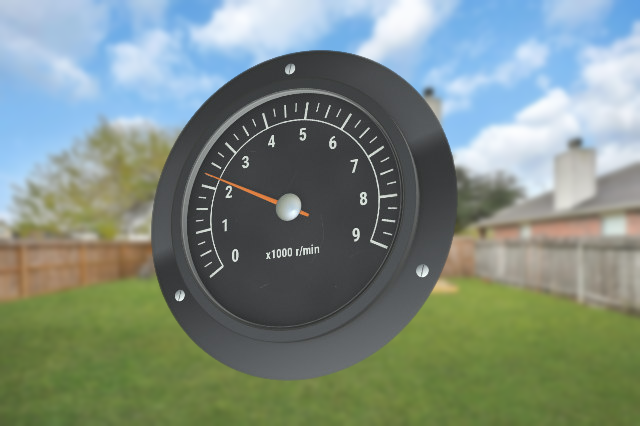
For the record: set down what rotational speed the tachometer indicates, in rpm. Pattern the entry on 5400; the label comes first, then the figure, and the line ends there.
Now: 2250
